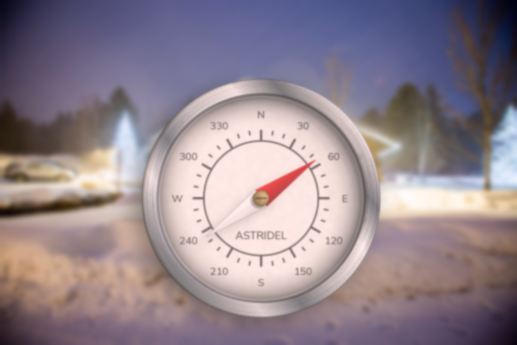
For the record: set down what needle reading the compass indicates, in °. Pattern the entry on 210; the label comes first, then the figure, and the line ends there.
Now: 55
